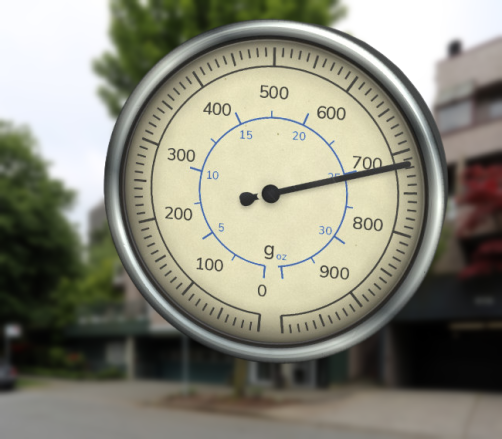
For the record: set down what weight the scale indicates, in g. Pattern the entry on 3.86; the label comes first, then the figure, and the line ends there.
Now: 715
